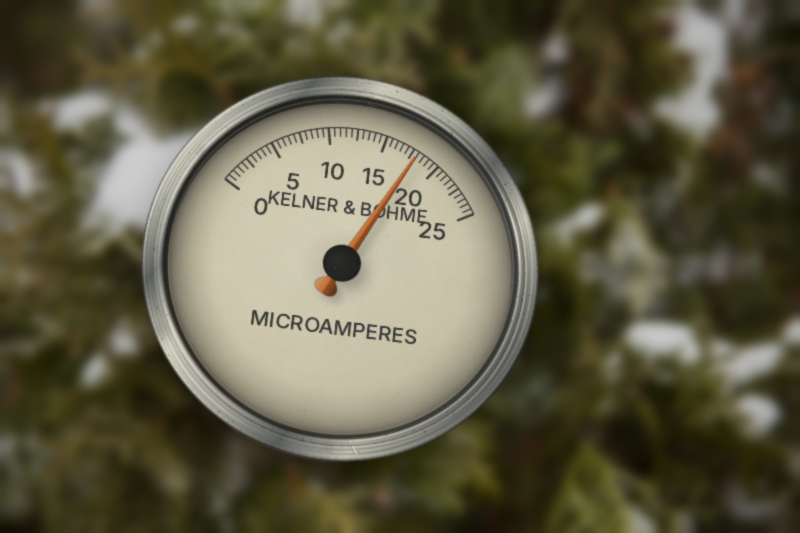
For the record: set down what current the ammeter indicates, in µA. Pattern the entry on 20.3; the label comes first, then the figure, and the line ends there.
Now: 18
